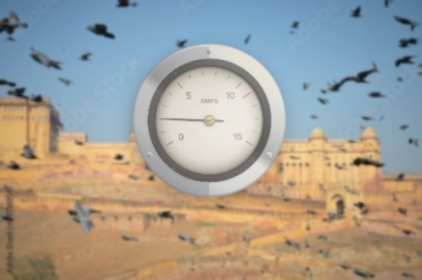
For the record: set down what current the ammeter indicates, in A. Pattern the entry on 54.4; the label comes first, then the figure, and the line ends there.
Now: 2
